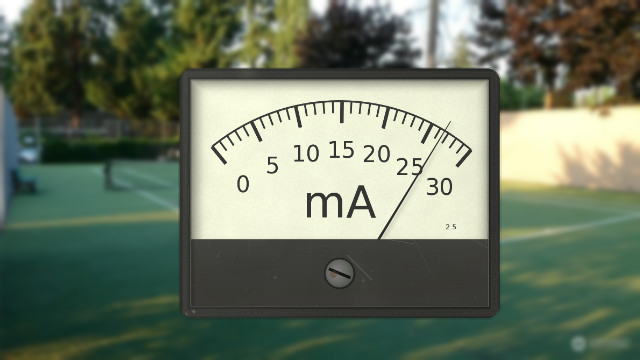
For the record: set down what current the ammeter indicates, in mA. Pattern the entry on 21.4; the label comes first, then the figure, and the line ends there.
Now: 26.5
